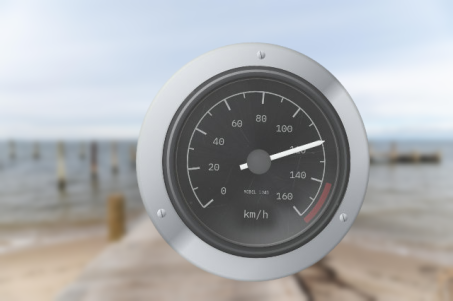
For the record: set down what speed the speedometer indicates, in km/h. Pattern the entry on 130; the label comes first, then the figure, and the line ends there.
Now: 120
